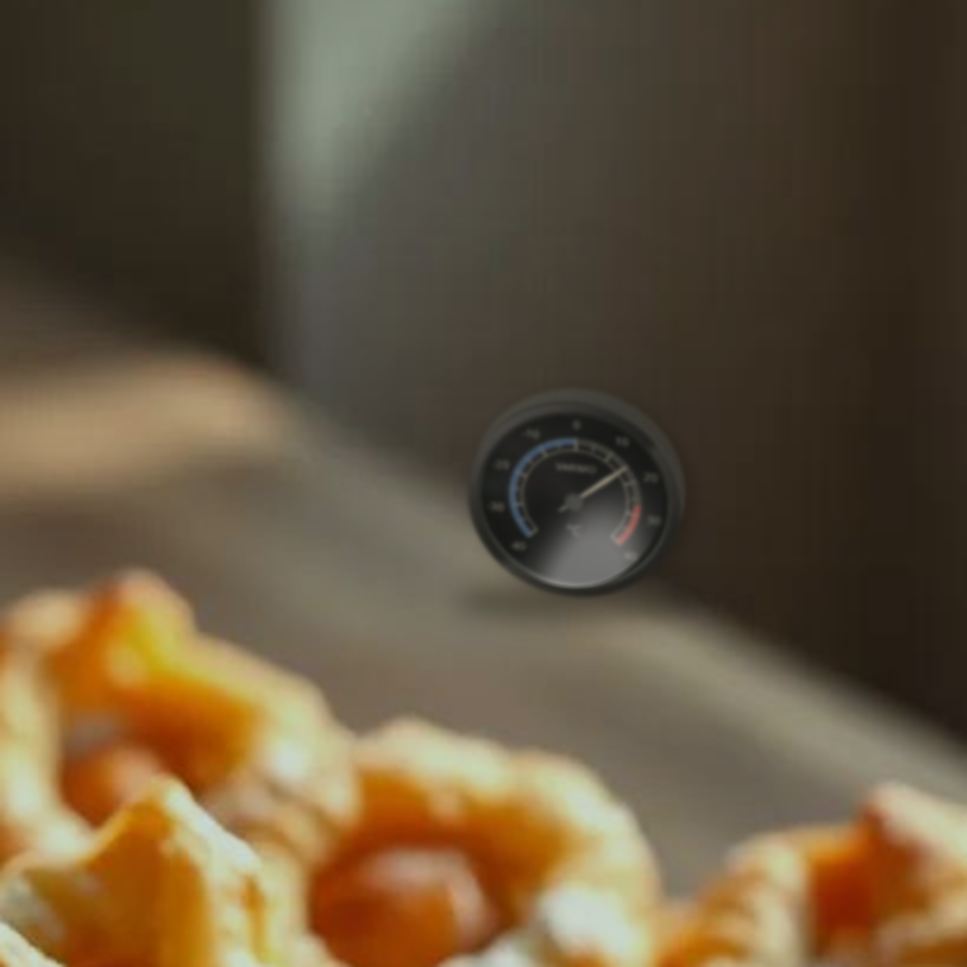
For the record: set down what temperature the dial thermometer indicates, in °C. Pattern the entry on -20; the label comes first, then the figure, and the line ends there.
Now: 15
